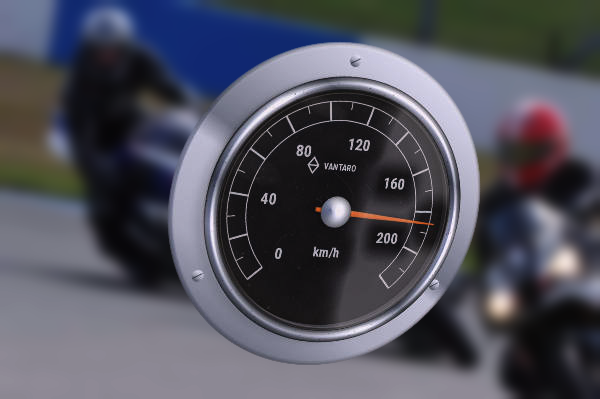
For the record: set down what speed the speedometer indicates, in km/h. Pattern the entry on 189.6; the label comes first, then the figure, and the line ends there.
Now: 185
